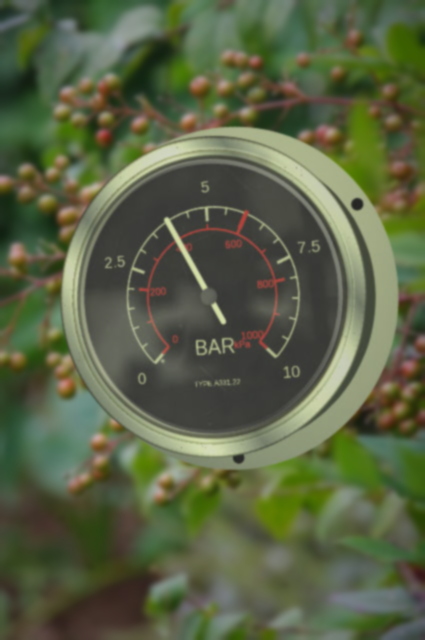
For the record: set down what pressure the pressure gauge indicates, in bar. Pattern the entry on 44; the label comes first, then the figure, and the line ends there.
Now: 4
